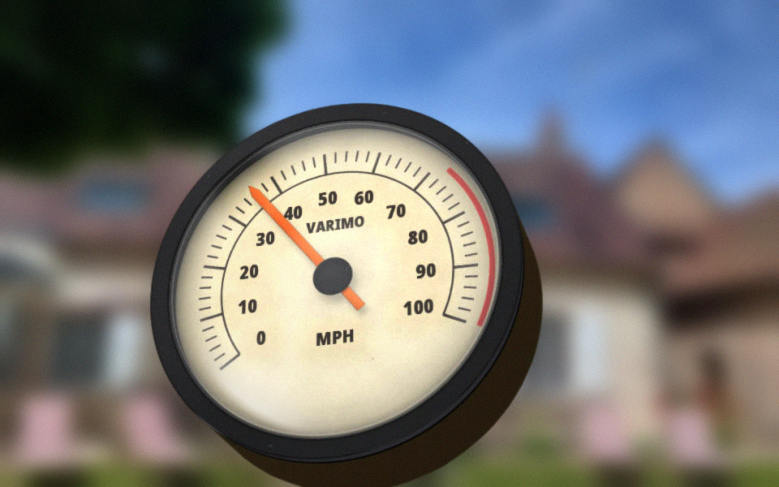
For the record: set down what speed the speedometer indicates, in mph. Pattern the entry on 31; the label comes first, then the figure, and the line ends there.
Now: 36
